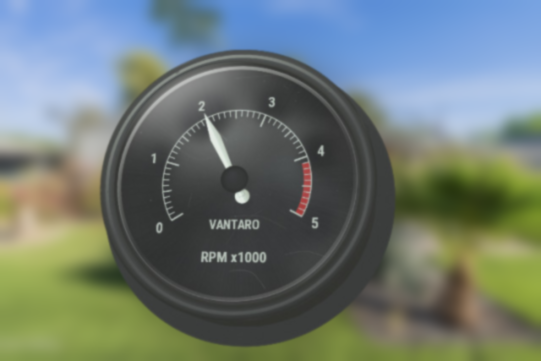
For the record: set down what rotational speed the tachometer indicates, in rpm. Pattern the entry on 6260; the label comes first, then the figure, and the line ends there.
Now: 2000
